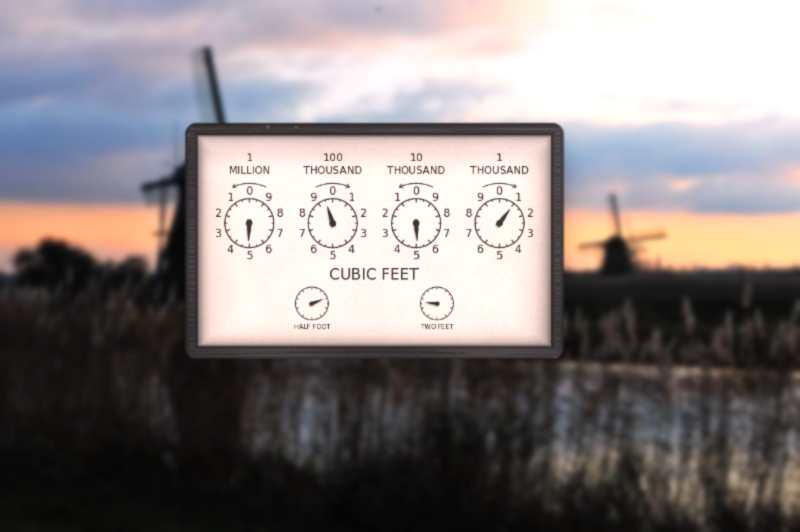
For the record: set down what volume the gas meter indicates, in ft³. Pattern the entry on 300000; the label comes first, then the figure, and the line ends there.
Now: 495100
